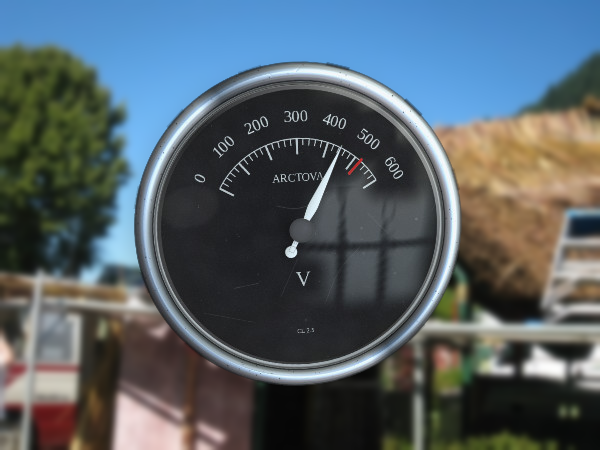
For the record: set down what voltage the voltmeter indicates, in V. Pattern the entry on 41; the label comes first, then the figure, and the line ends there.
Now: 440
